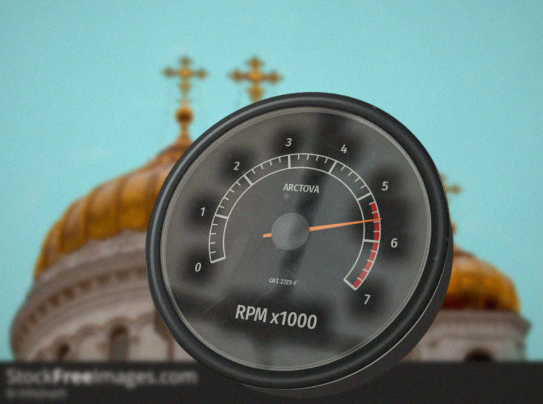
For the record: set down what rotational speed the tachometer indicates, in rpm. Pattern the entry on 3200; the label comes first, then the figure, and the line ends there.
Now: 5600
